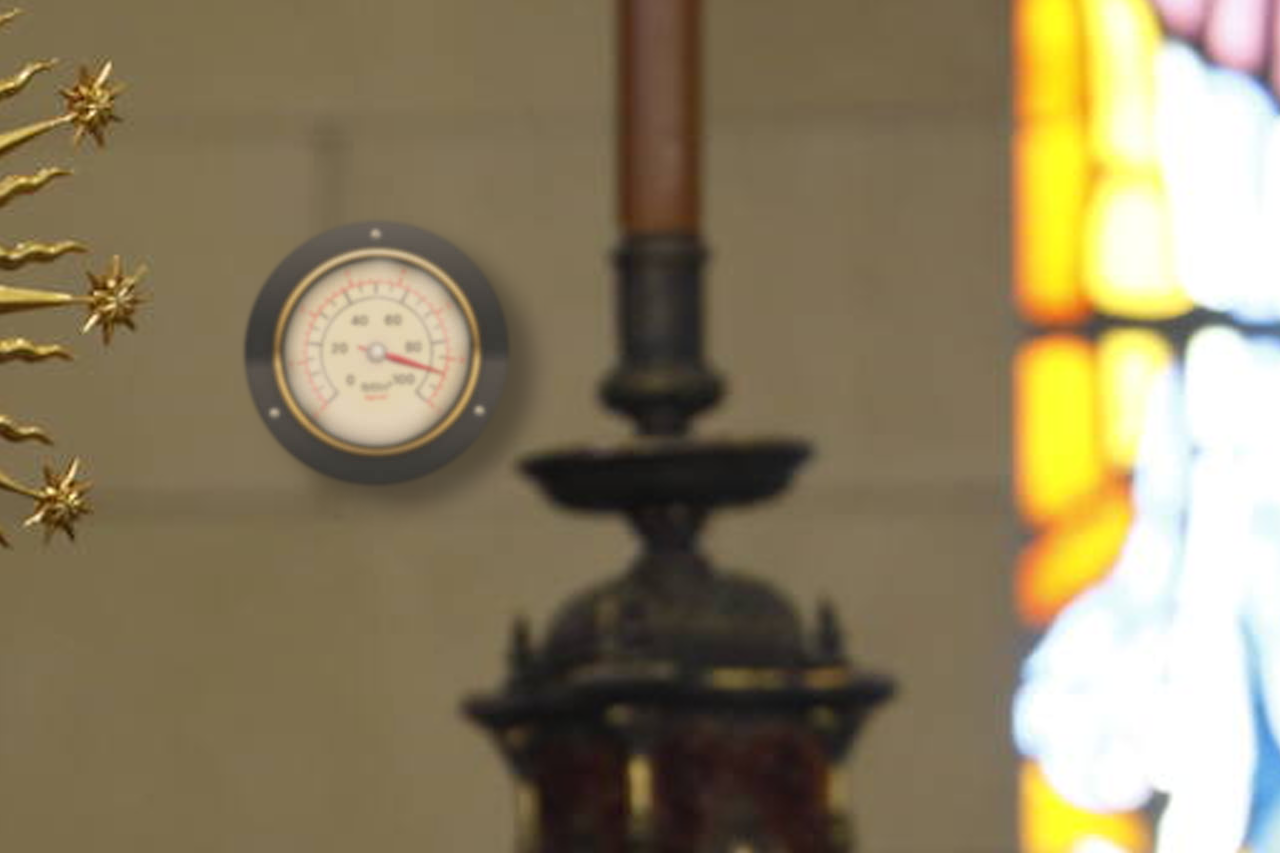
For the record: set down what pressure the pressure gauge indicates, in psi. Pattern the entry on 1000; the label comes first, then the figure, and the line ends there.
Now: 90
